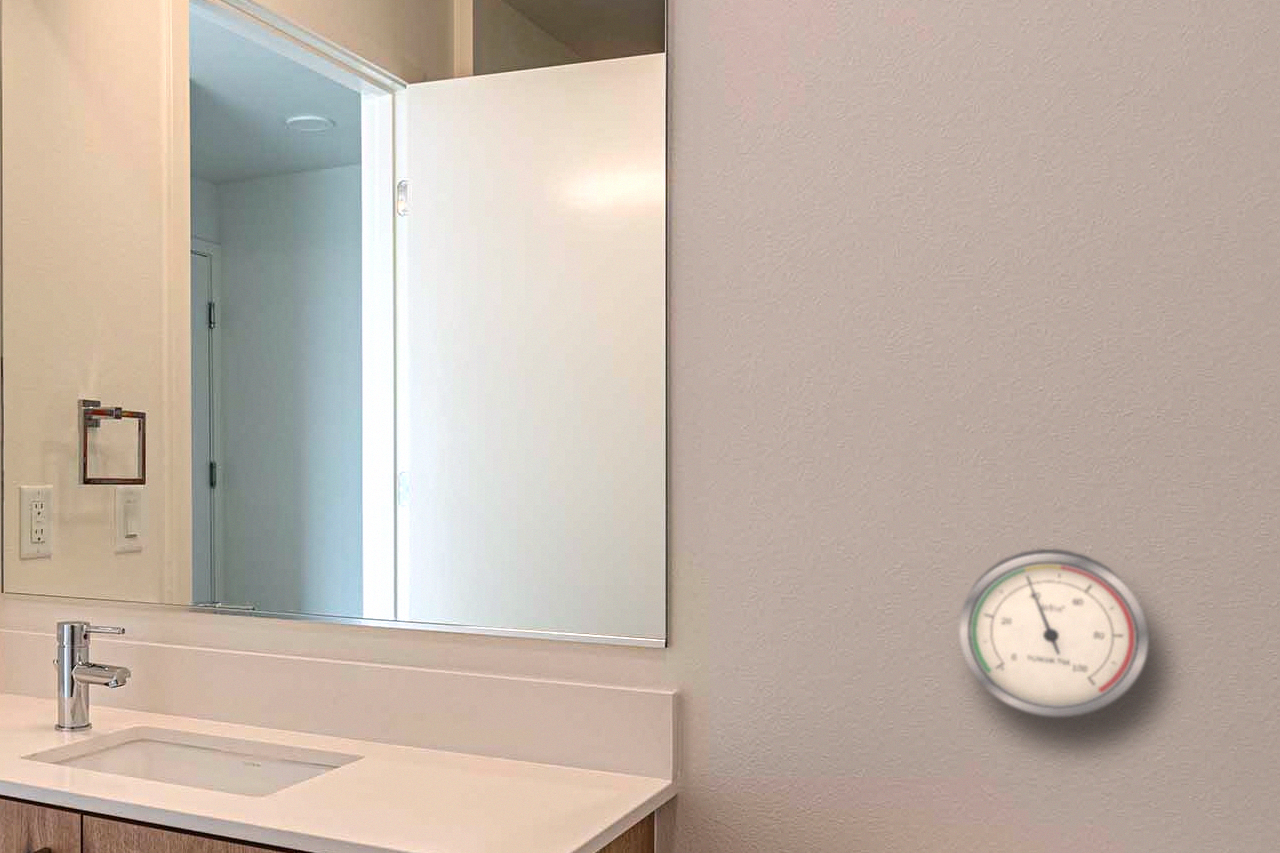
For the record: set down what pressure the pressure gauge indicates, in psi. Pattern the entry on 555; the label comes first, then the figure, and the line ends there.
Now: 40
